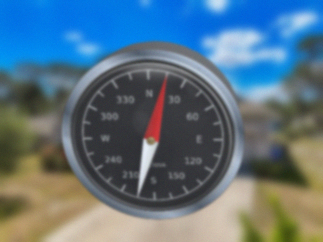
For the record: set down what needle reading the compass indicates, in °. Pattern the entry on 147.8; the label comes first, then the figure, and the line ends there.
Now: 15
